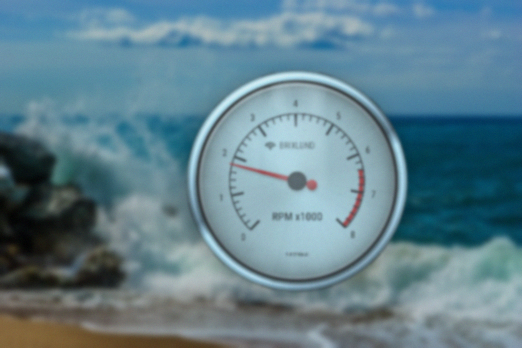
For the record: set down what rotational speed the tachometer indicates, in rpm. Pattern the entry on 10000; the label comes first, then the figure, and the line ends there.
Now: 1800
